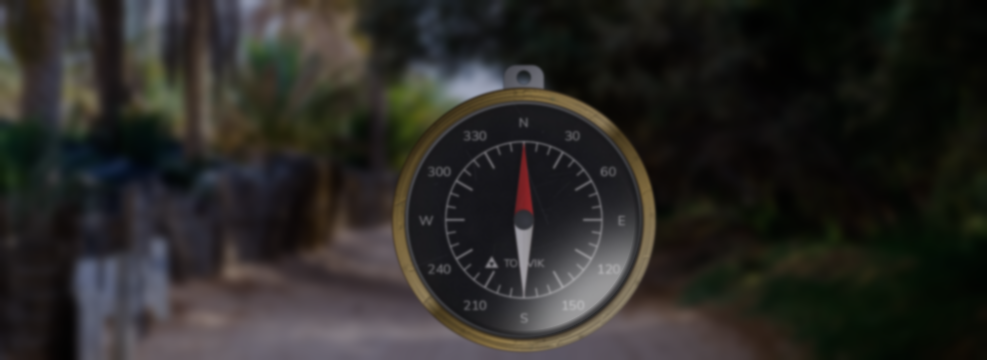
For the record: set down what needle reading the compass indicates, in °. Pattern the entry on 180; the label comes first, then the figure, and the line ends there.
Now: 0
